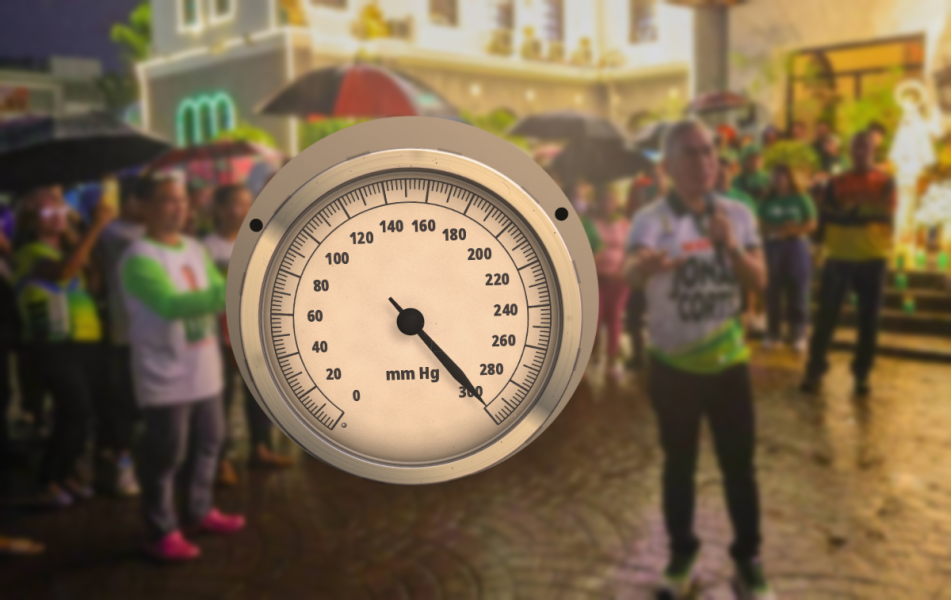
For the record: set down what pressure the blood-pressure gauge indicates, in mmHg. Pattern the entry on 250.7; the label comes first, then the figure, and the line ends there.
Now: 298
